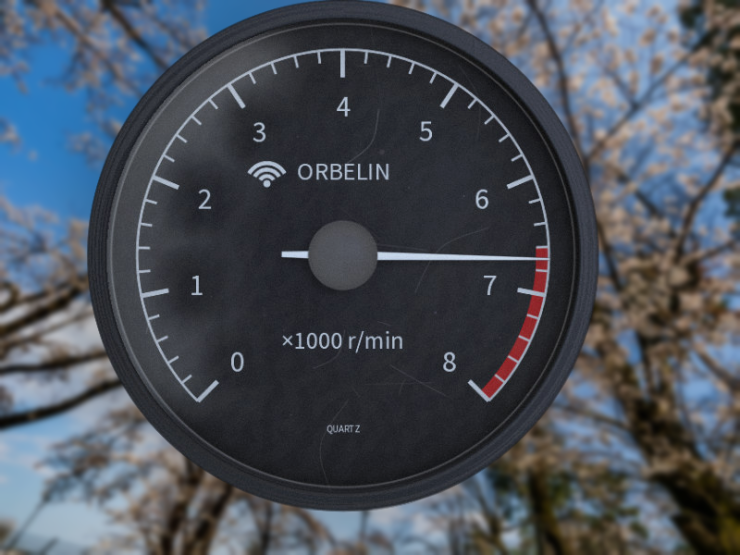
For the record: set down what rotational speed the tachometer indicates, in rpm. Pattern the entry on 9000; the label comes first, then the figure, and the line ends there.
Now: 6700
